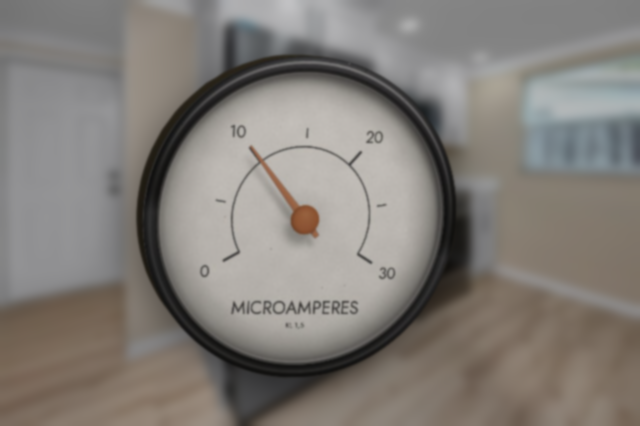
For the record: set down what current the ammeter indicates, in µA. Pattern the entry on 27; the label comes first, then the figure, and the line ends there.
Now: 10
